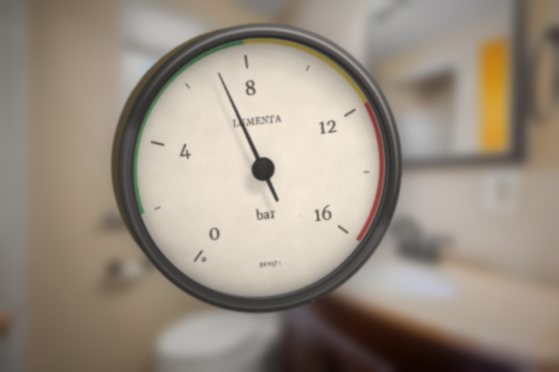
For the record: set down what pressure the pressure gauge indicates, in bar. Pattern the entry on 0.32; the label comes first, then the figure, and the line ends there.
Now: 7
